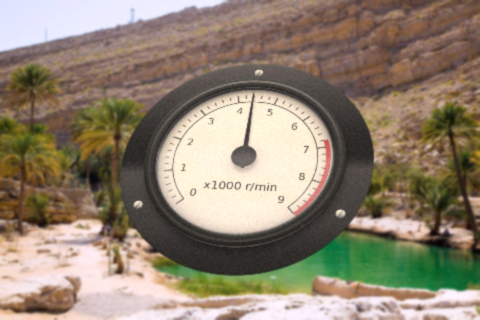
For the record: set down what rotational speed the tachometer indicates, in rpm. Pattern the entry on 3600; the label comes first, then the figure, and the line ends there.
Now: 4400
